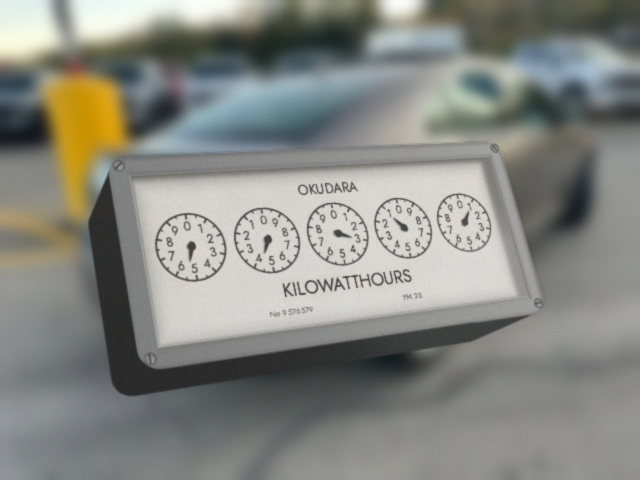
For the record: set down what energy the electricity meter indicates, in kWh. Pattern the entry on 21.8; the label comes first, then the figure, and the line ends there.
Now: 54311
